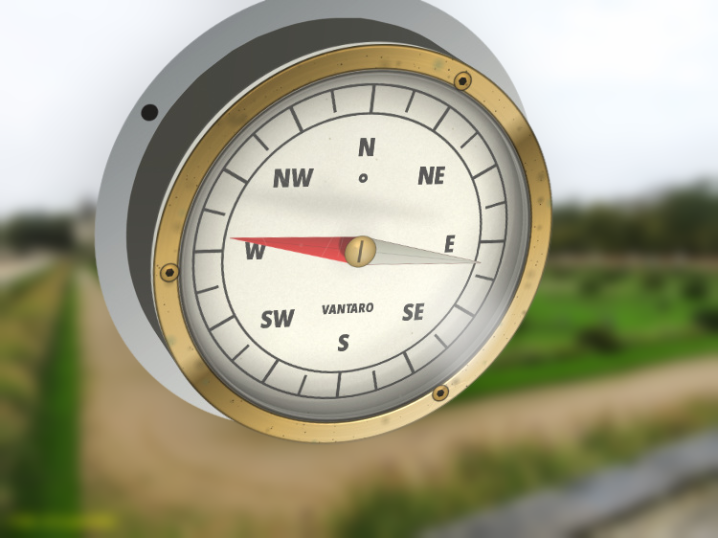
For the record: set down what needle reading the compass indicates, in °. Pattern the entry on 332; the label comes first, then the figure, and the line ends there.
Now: 277.5
